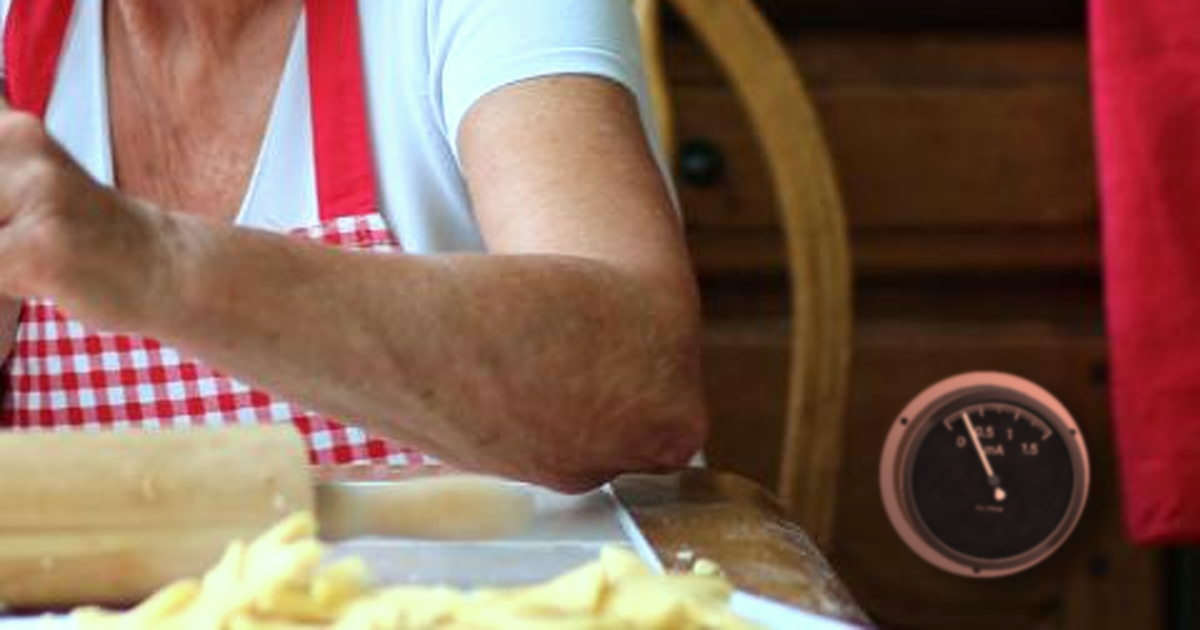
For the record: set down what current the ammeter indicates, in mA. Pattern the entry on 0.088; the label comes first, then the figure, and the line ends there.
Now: 0.25
